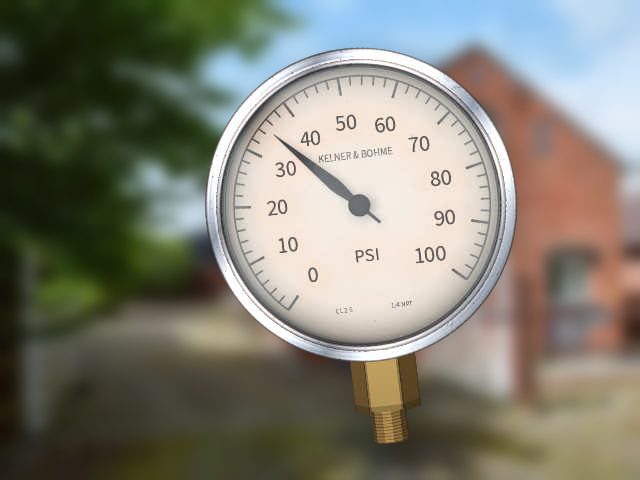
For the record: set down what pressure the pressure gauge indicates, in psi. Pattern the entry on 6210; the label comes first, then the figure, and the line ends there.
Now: 35
